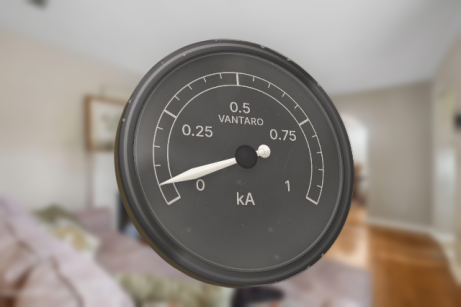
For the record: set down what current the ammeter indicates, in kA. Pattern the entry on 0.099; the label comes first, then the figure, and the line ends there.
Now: 0.05
